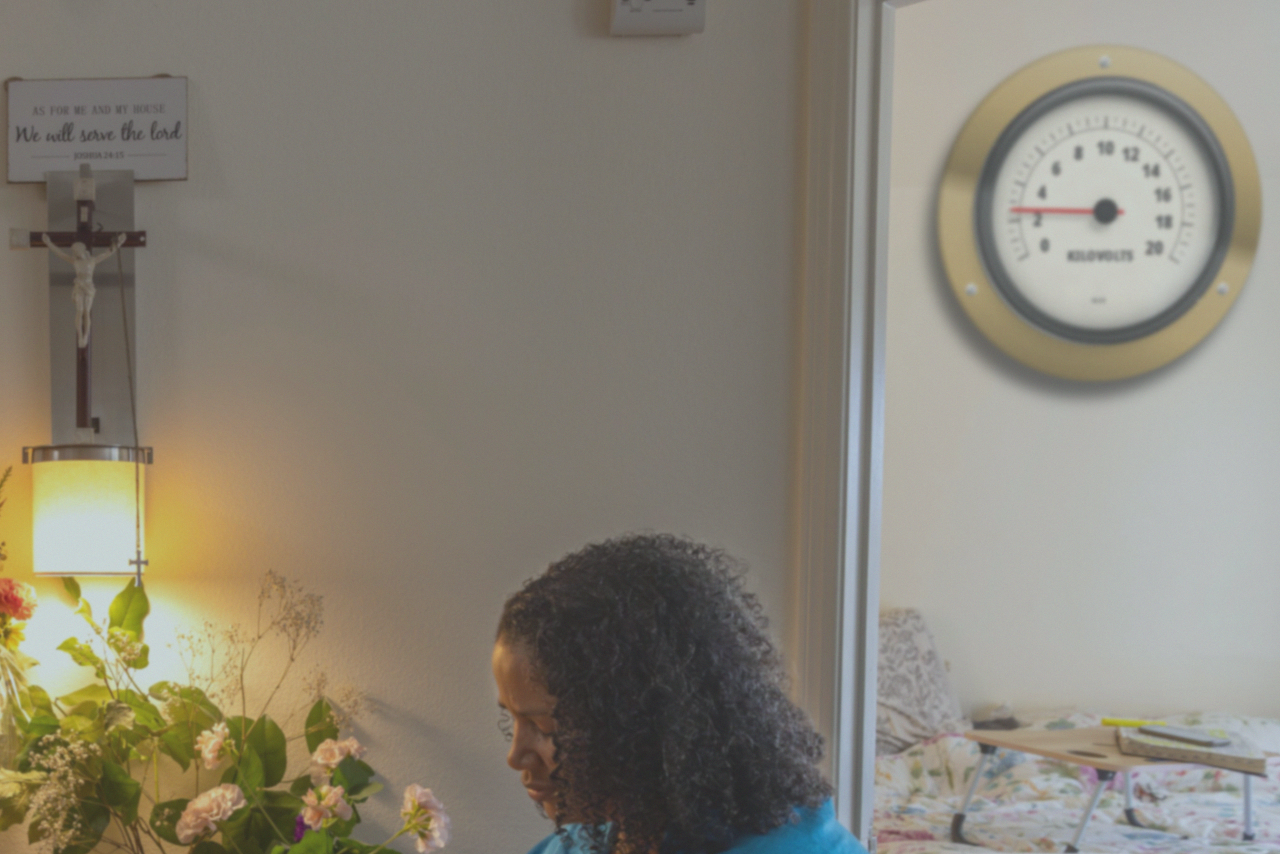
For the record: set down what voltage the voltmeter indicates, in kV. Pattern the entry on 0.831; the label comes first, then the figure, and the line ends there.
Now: 2.5
